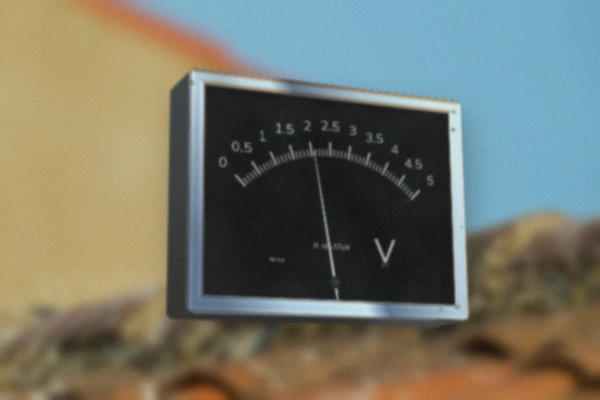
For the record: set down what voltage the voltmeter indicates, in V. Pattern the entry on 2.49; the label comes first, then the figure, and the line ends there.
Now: 2
